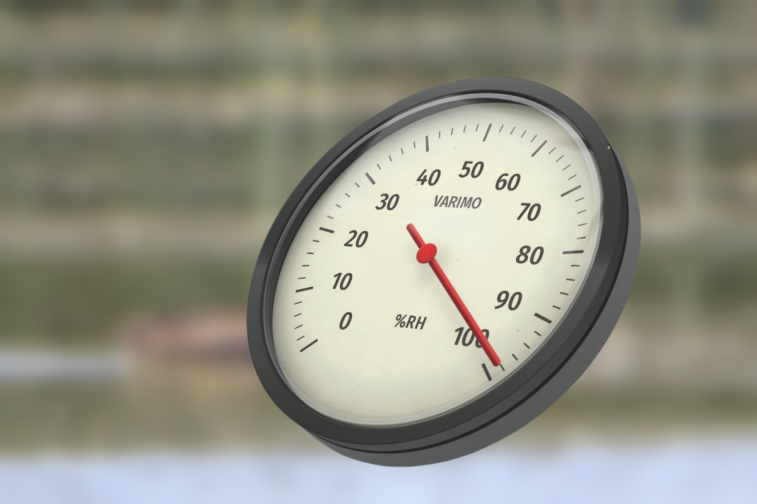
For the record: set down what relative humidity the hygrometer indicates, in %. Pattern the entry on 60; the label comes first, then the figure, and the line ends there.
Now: 98
